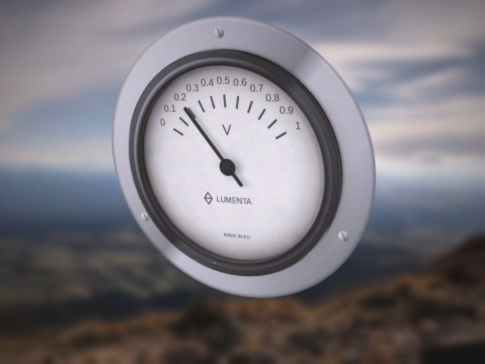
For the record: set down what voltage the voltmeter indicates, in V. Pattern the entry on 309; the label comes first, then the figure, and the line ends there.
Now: 0.2
